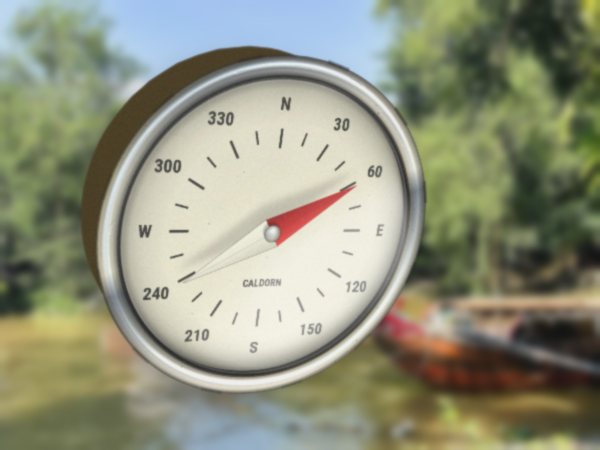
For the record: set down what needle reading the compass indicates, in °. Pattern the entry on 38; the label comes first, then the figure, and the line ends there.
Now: 60
